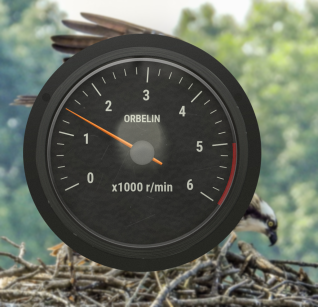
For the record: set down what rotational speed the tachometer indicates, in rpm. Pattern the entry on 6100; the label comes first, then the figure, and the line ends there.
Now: 1400
